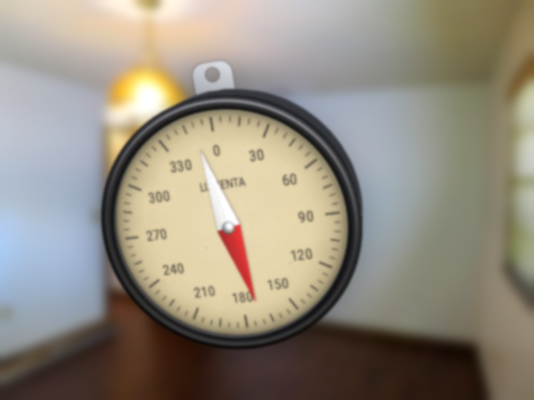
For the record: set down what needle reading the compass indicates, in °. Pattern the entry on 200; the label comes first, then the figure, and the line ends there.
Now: 170
